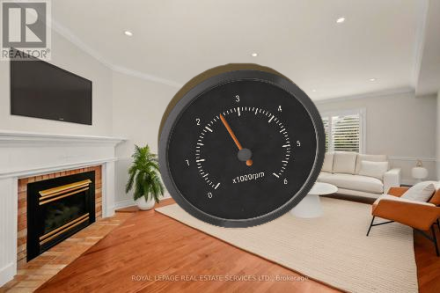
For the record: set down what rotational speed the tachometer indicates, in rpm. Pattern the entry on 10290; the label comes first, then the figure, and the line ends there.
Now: 2500
